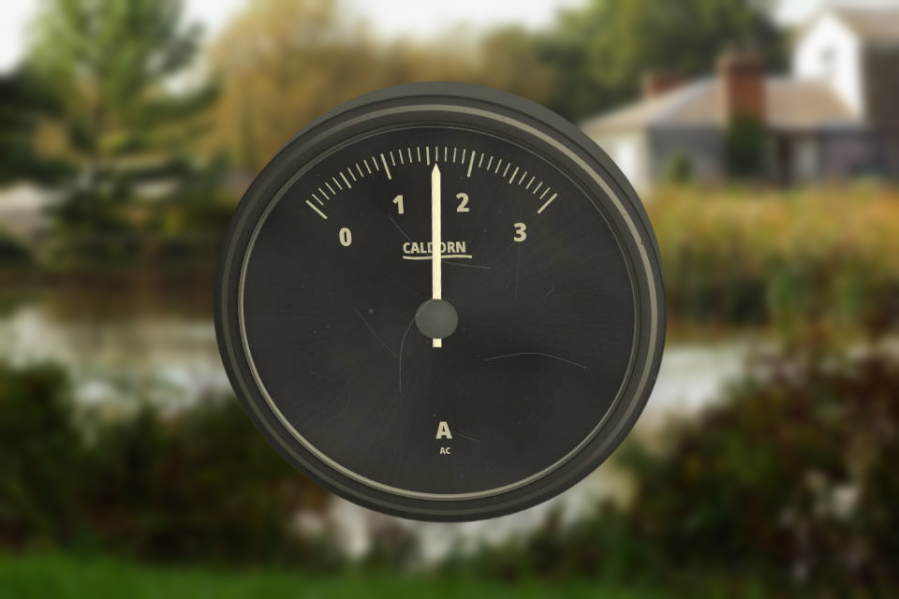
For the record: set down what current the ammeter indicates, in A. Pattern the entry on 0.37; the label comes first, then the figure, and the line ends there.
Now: 1.6
